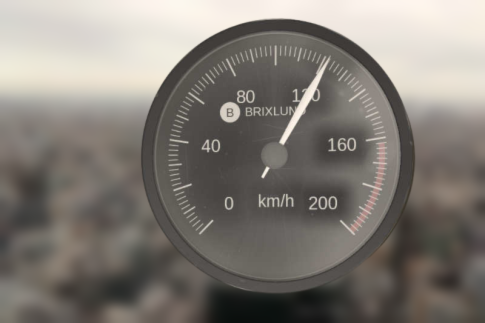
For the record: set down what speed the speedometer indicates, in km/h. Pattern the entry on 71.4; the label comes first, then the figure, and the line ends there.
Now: 122
